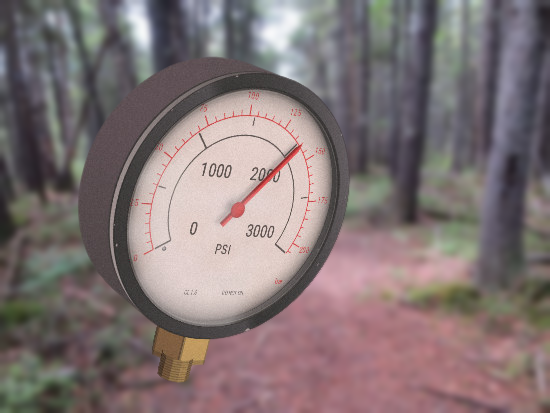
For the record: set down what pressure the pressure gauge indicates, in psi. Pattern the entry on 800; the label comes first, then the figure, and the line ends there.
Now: 2000
